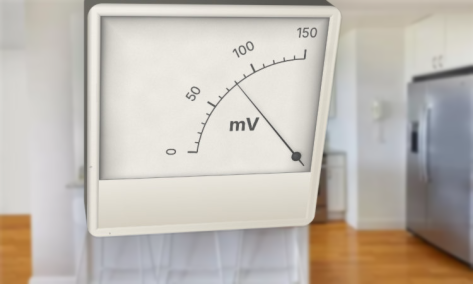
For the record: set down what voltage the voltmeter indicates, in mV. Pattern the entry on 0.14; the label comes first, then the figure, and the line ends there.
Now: 80
